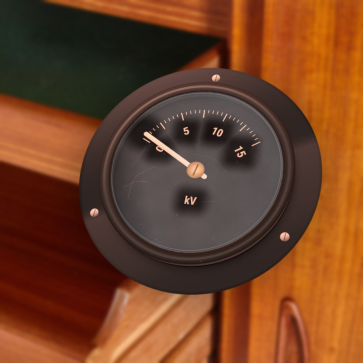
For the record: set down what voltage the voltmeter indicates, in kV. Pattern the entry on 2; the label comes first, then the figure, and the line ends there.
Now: 0.5
